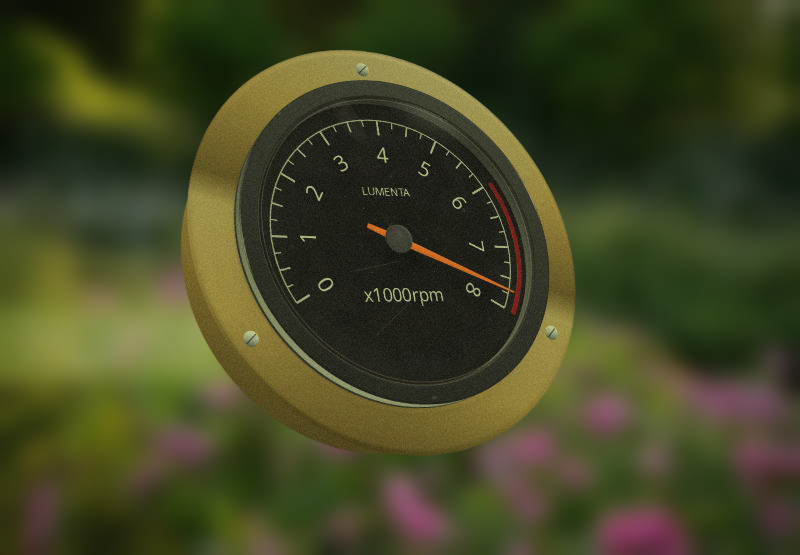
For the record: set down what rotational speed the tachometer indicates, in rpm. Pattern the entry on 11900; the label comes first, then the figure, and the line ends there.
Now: 7750
